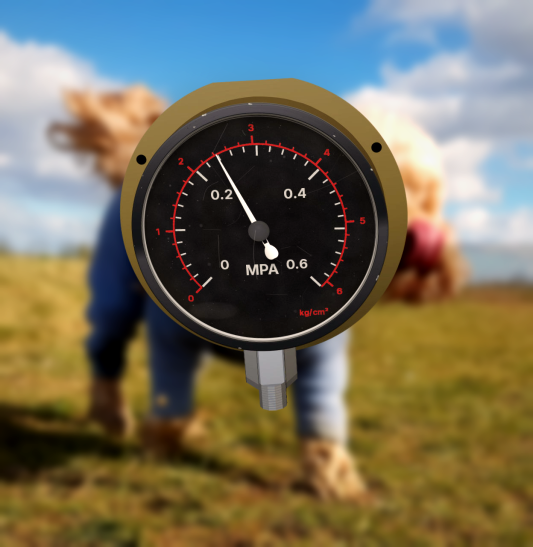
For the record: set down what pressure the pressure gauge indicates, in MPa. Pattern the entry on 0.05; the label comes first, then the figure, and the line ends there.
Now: 0.24
